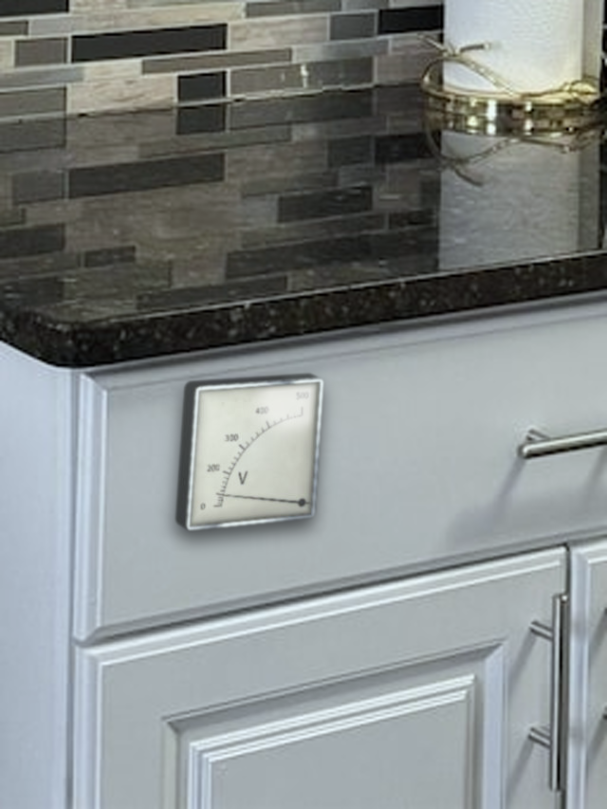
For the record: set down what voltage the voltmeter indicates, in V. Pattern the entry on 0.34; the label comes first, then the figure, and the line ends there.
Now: 100
